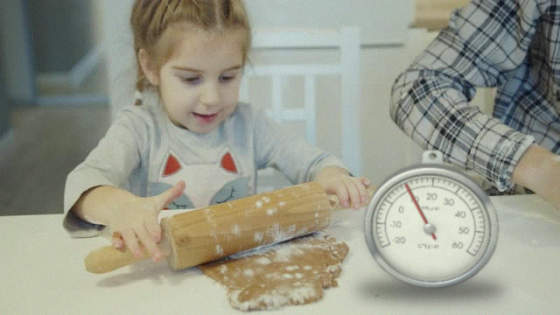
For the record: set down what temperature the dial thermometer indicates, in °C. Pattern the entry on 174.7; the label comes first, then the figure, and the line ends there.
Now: 10
